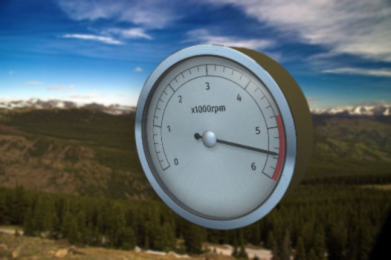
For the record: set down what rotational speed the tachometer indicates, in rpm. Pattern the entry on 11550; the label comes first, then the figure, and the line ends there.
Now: 5500
